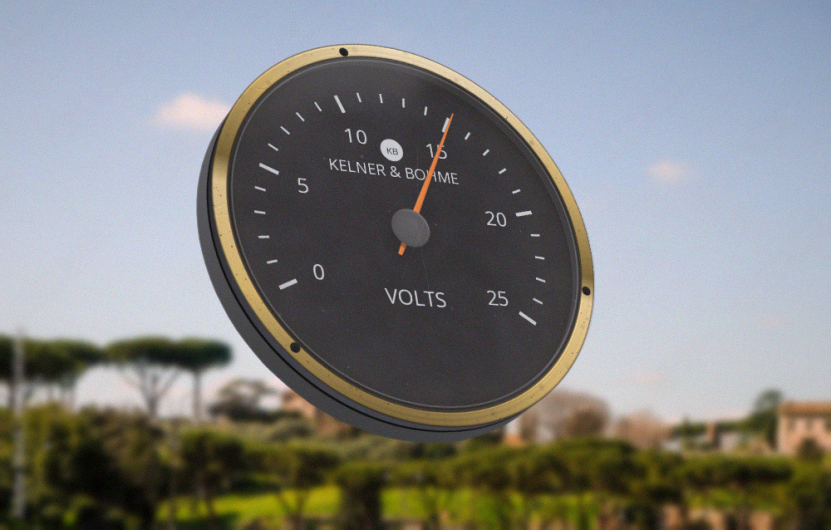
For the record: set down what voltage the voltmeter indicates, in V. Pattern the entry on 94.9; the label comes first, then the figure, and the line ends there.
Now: 15
